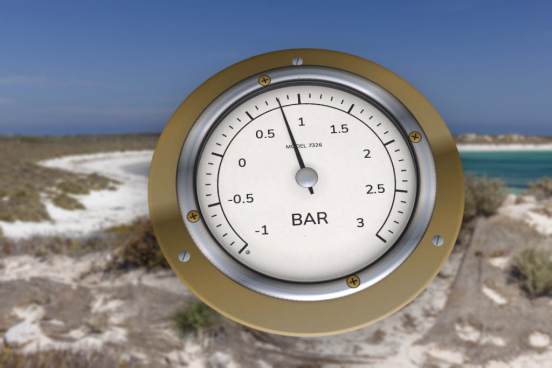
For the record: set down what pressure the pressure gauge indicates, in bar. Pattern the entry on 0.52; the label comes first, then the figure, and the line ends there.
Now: 0.8
